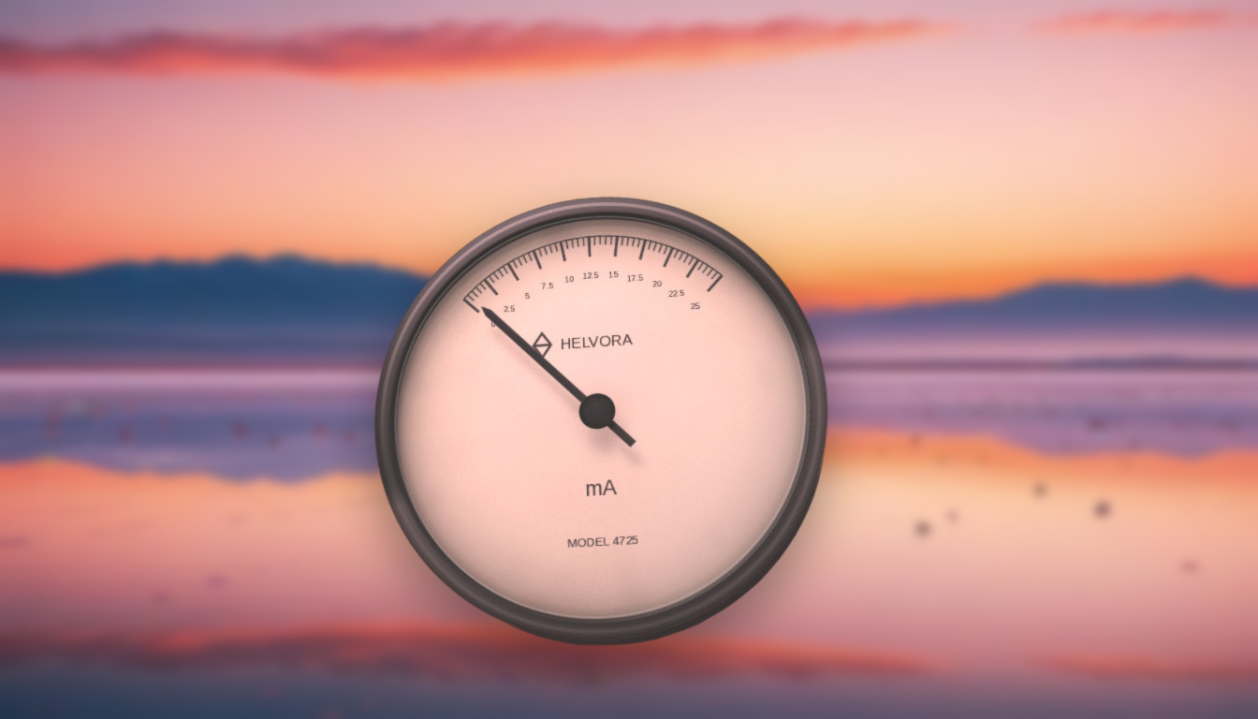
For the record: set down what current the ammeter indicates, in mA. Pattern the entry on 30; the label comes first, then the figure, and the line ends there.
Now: 0.5
